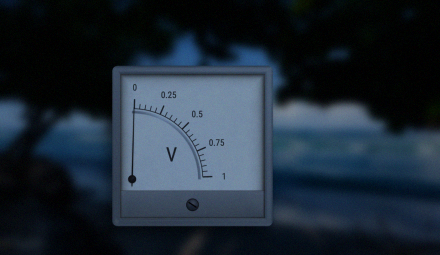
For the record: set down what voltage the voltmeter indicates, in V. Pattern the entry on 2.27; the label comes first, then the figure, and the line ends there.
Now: 0
